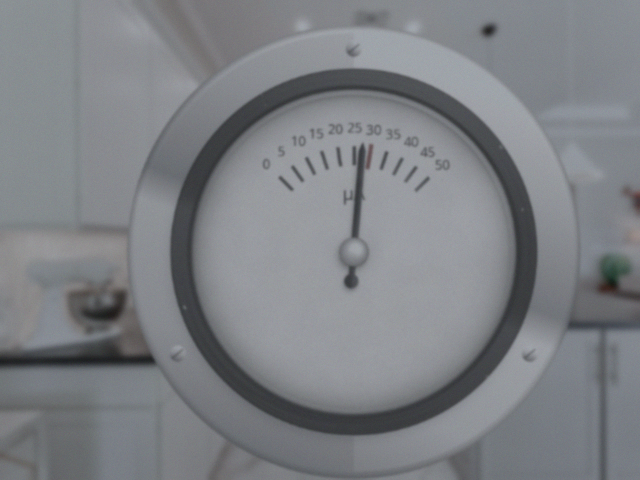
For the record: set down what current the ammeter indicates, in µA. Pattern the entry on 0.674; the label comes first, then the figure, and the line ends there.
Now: 27.5
